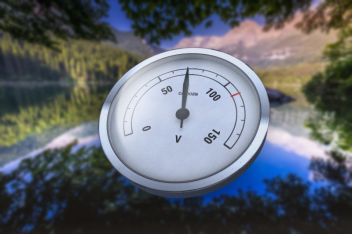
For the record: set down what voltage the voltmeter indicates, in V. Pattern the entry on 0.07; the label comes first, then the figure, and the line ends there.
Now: 70
